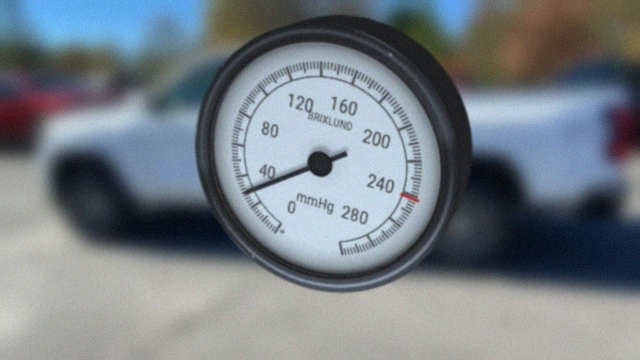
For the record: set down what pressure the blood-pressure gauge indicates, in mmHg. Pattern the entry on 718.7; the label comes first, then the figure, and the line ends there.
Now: 30
